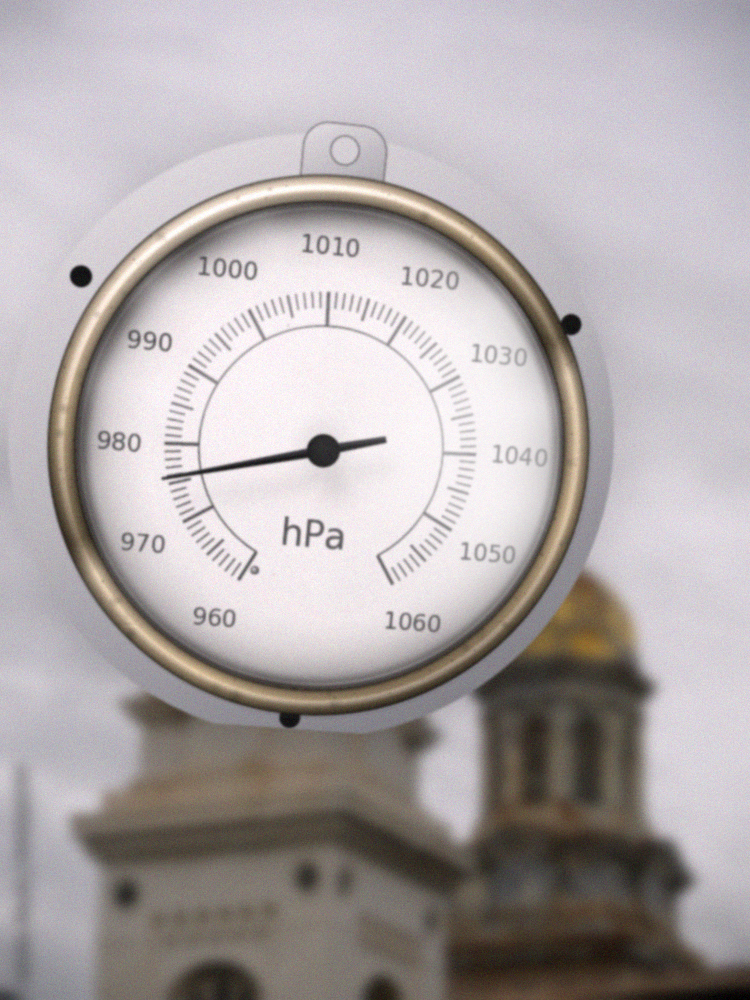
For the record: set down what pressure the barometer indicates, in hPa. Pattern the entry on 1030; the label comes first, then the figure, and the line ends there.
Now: 976
